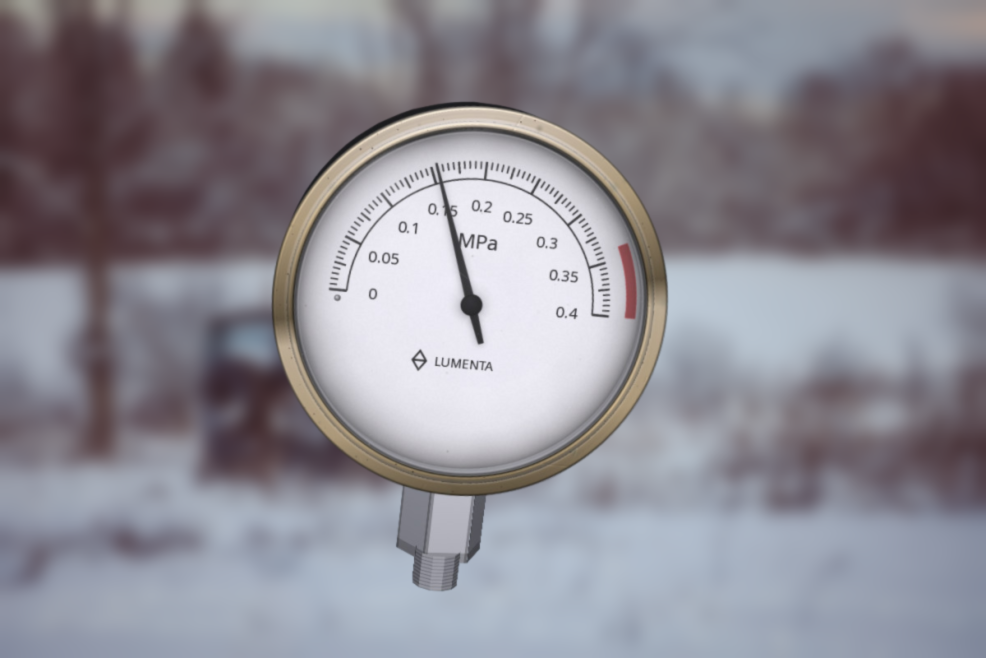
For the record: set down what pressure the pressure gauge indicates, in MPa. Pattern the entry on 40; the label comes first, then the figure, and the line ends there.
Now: 0.155
